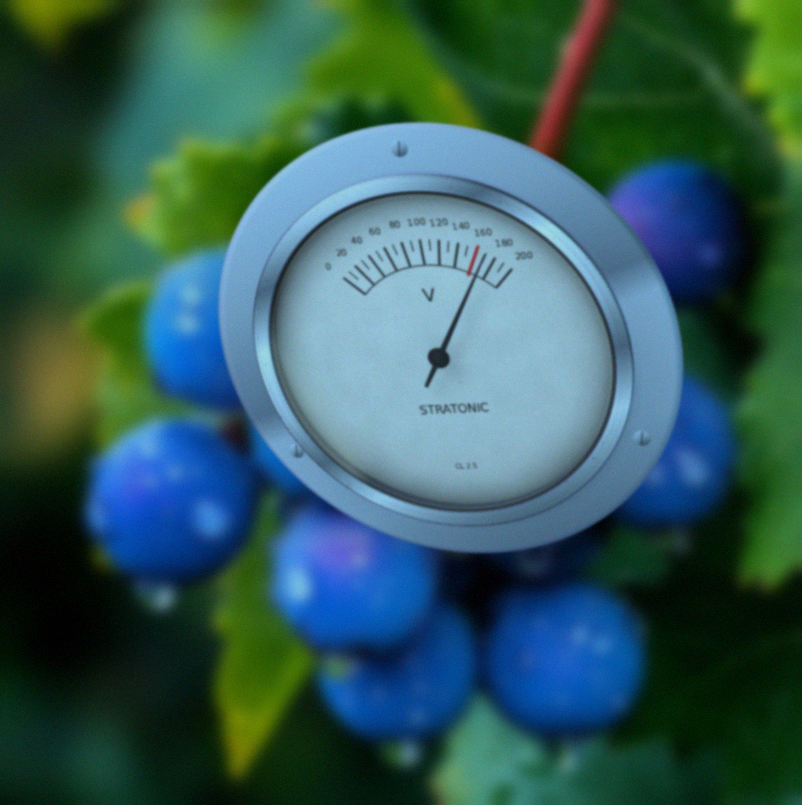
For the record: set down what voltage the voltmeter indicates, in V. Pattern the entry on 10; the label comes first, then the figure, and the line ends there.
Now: 170
